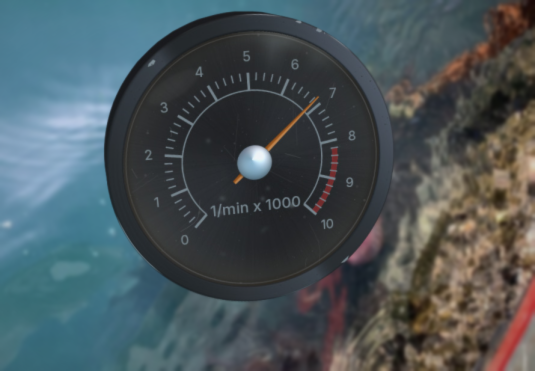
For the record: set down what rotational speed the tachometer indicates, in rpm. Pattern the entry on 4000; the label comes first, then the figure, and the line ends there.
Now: 6800
